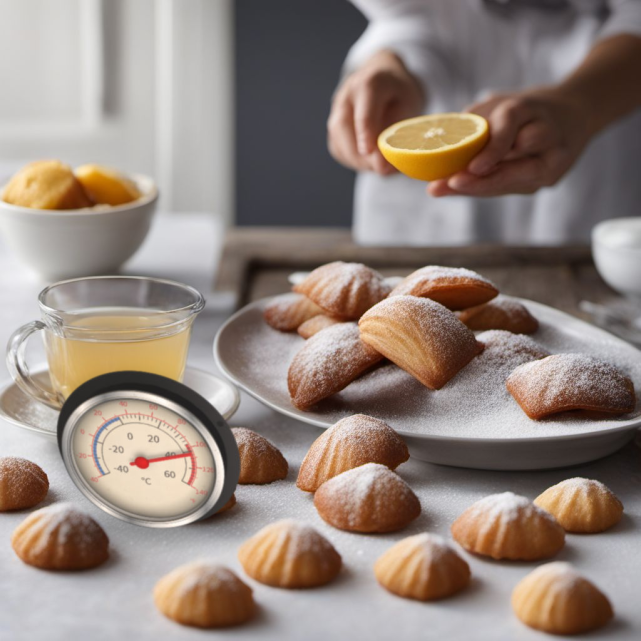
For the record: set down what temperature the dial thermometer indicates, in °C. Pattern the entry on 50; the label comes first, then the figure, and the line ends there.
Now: 40
